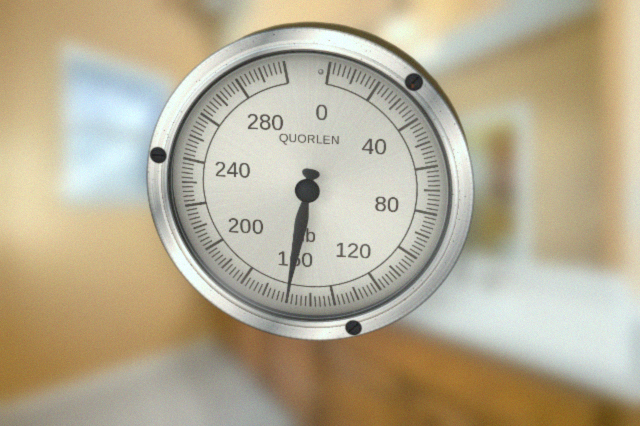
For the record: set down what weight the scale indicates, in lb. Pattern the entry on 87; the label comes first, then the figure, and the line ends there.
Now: 160
